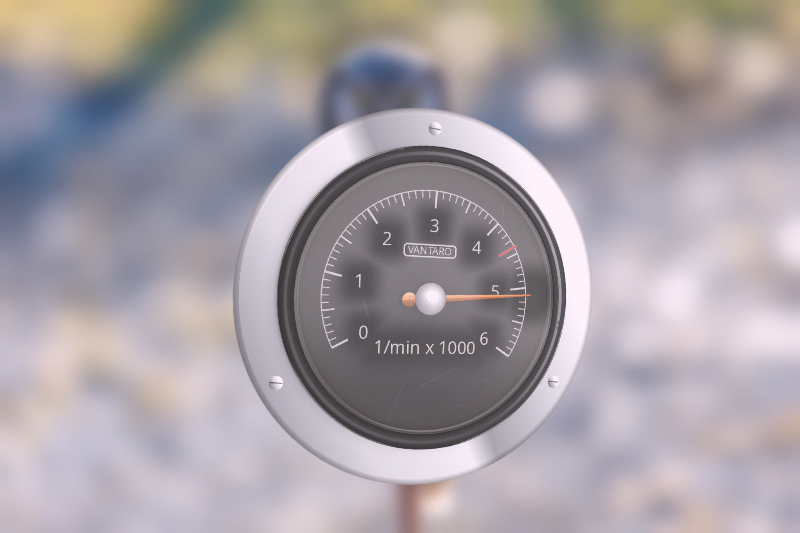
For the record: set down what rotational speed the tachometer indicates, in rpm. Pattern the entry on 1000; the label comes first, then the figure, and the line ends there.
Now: 5100
